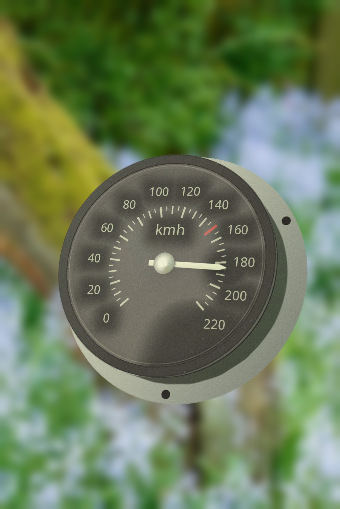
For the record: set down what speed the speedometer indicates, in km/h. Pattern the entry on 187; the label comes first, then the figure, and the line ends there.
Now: 185
